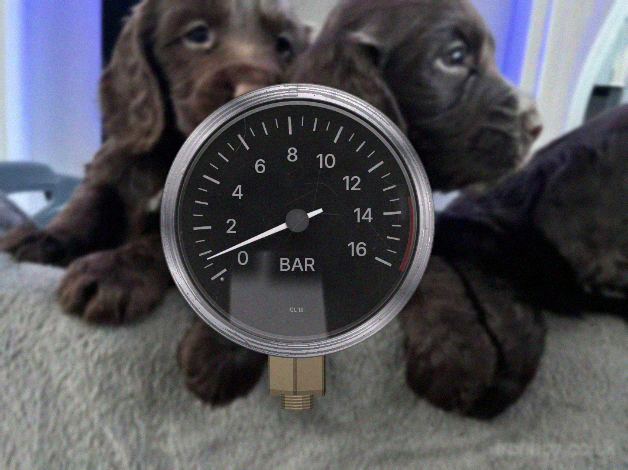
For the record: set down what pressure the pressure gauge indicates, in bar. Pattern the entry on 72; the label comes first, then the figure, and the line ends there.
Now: 0.75
